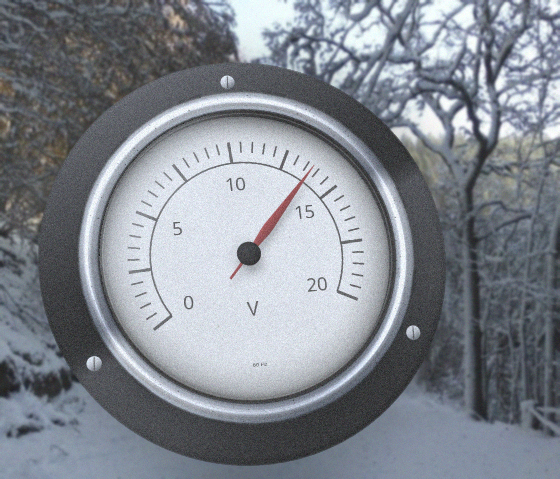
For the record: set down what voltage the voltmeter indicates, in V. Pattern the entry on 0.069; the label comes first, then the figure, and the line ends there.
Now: 13.75
